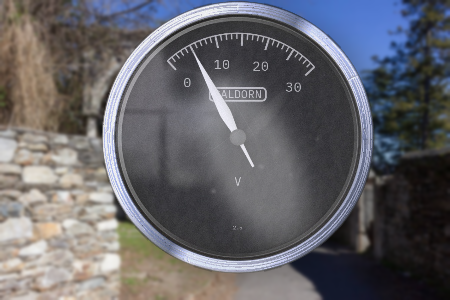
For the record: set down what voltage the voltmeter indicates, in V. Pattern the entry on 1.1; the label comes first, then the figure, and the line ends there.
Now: 5
